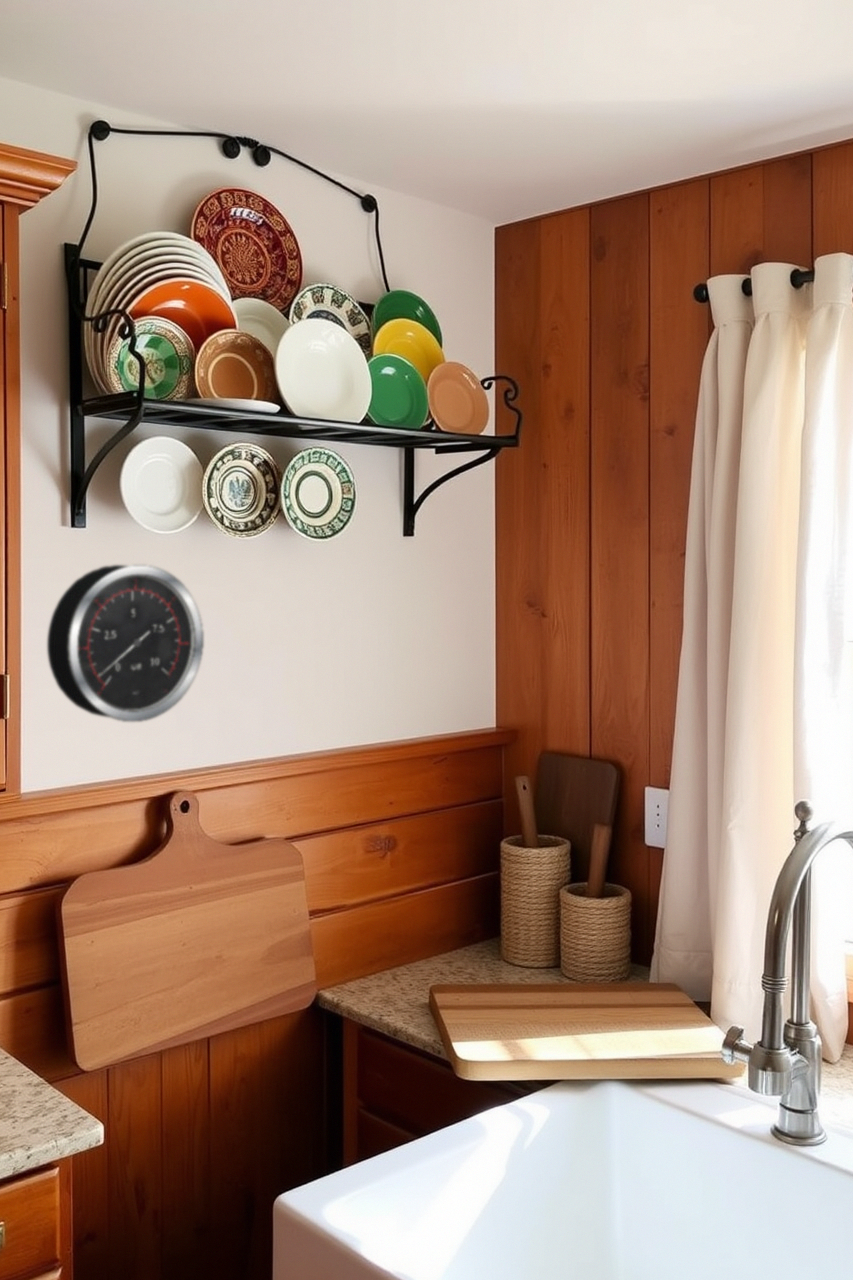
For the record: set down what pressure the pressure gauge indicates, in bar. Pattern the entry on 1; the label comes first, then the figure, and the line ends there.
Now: 0.5
